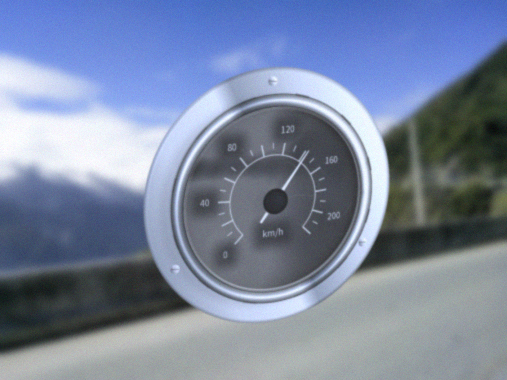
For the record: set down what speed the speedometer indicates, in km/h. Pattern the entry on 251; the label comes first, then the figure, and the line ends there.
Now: 140
